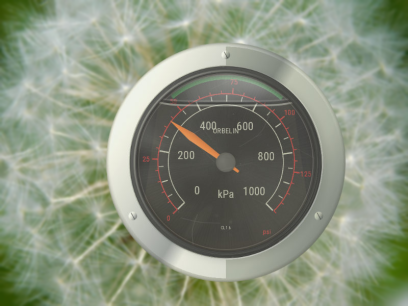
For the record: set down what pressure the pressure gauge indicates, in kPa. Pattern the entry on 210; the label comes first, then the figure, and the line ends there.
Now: 300
